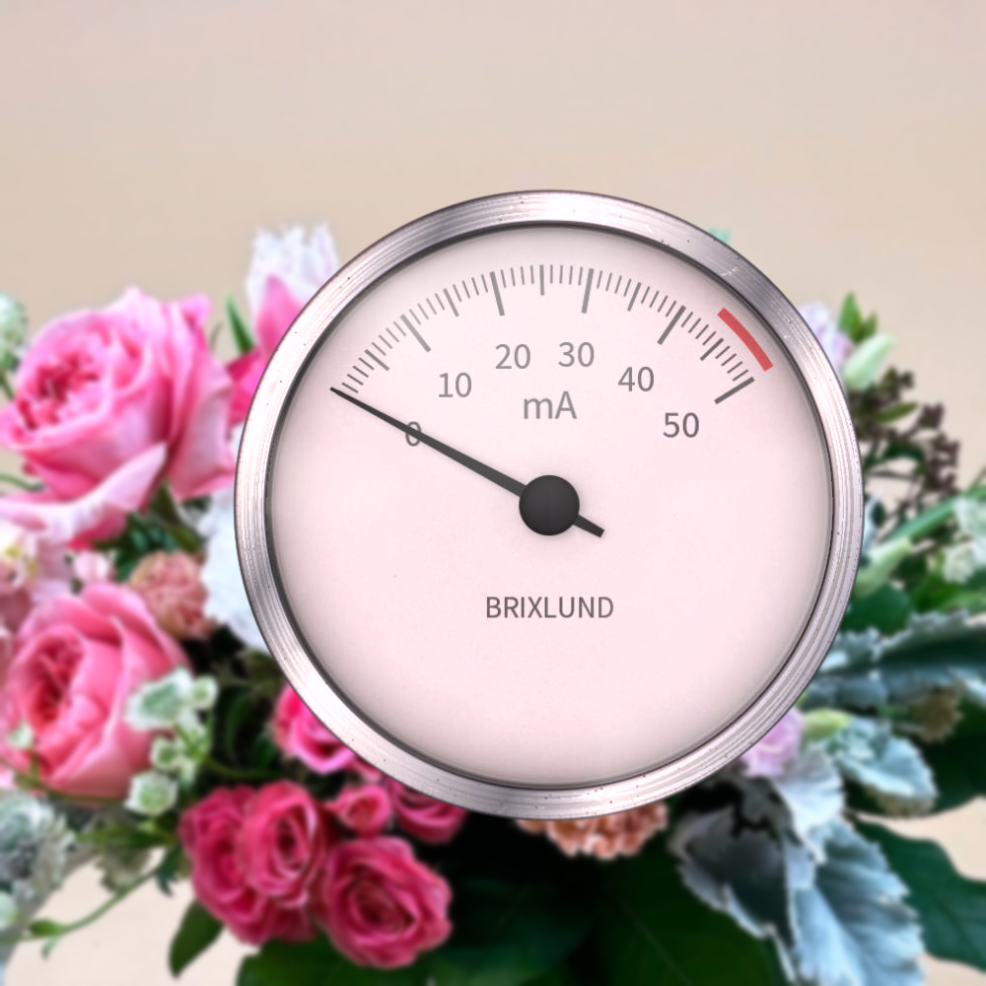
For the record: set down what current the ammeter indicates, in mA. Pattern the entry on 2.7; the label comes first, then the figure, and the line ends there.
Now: 0
